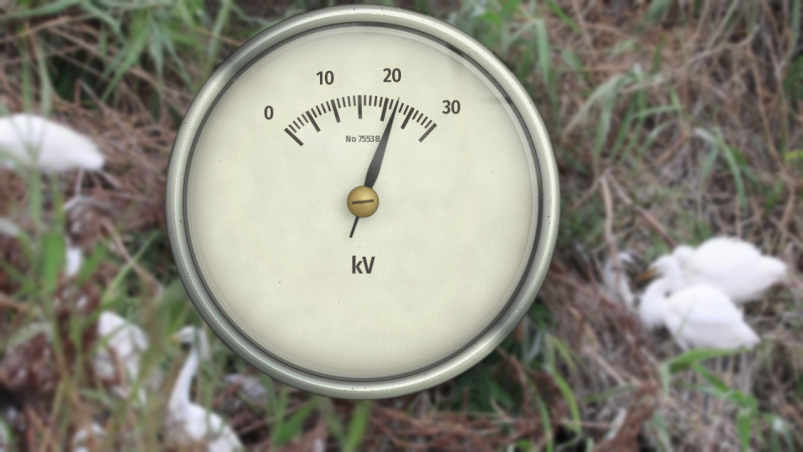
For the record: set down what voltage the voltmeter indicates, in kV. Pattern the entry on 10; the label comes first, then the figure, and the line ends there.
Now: 22
